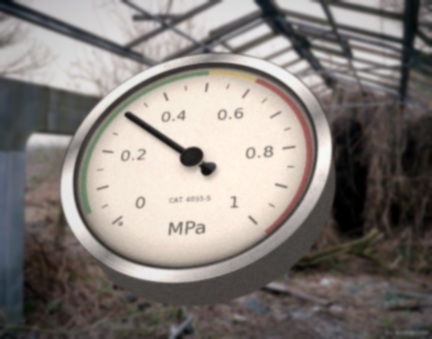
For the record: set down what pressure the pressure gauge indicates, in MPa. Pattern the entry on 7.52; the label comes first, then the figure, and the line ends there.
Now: 0.3
